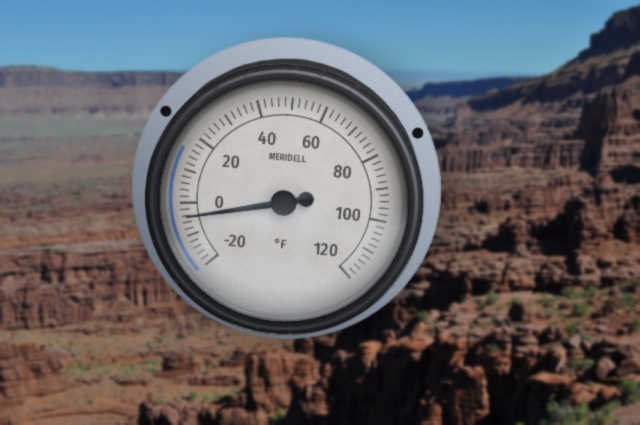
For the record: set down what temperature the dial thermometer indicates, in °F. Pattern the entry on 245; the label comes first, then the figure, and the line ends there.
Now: -4
